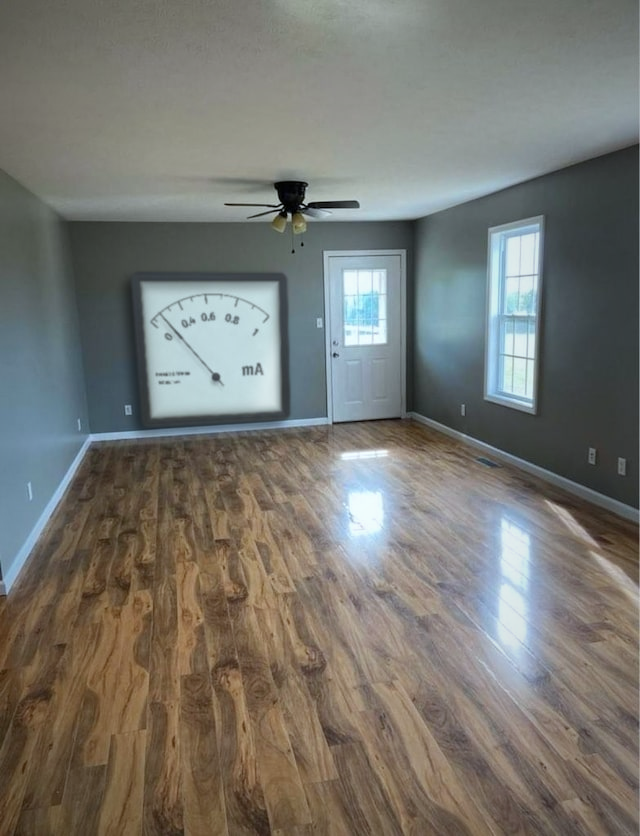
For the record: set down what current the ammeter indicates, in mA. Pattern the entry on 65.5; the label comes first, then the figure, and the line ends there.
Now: 0.2
